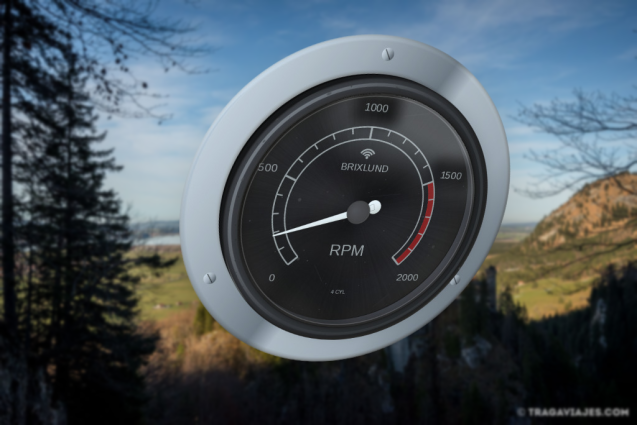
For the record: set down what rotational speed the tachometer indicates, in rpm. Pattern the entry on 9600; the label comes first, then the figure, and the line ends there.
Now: 200
